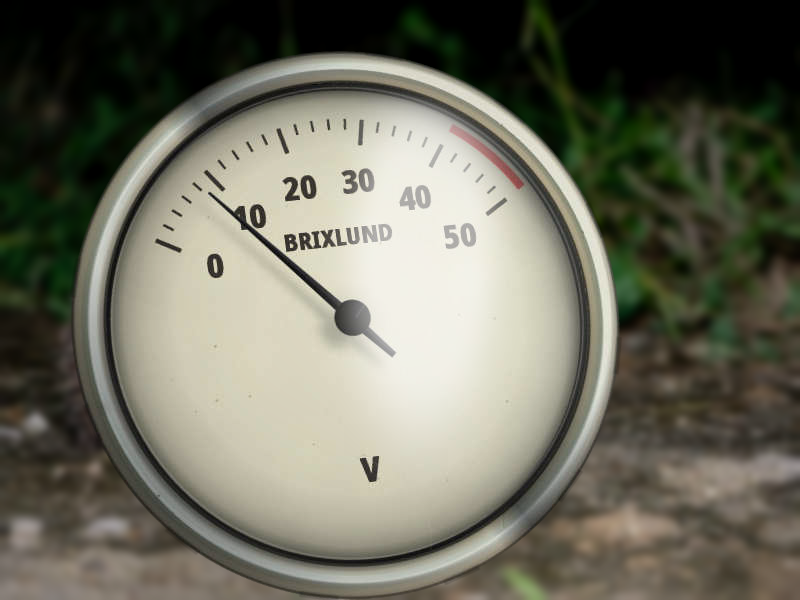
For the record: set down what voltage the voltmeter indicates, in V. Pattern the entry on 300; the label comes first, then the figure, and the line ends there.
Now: 8
